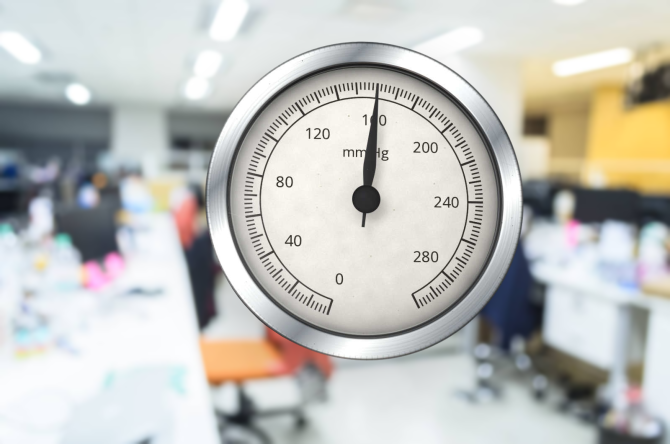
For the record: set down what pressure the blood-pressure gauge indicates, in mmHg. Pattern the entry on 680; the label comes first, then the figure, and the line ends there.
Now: 160
